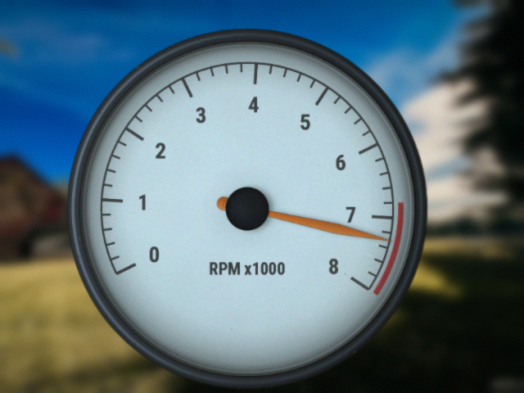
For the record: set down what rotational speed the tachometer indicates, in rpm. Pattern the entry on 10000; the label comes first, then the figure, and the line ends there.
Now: 7300
